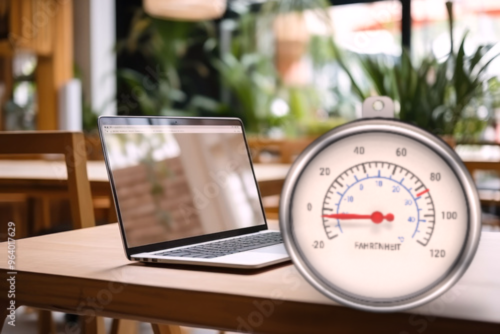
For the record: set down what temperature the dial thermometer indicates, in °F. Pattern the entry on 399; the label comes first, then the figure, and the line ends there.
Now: -4
